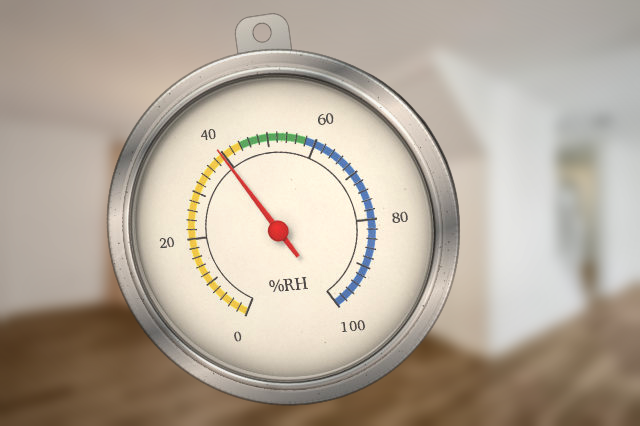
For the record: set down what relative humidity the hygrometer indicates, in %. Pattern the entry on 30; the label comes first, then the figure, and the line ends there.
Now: 40
